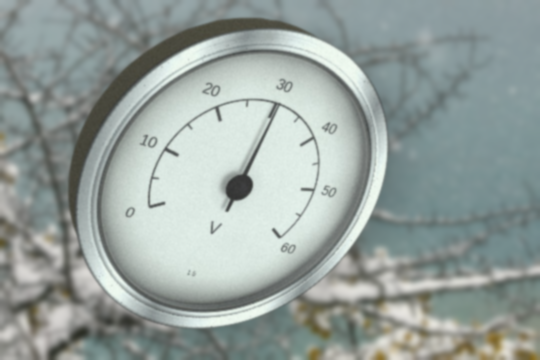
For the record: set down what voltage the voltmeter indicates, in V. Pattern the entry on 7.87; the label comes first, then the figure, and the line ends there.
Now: 30
